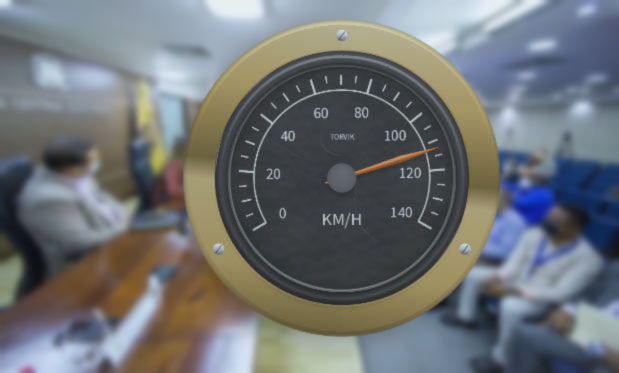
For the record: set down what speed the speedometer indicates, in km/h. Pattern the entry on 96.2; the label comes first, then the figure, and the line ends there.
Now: 112.5
